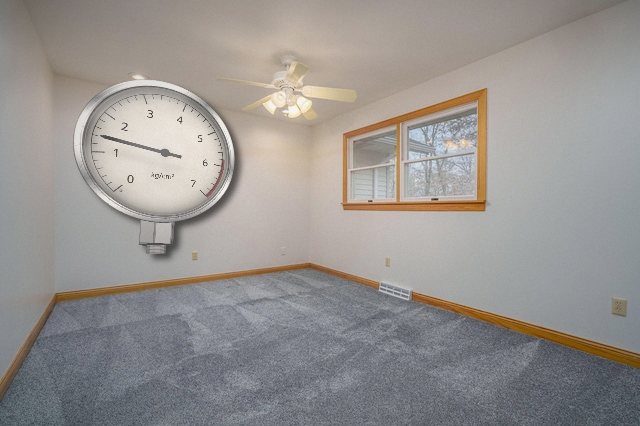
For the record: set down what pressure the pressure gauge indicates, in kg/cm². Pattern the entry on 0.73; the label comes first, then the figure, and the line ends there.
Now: 1.4
